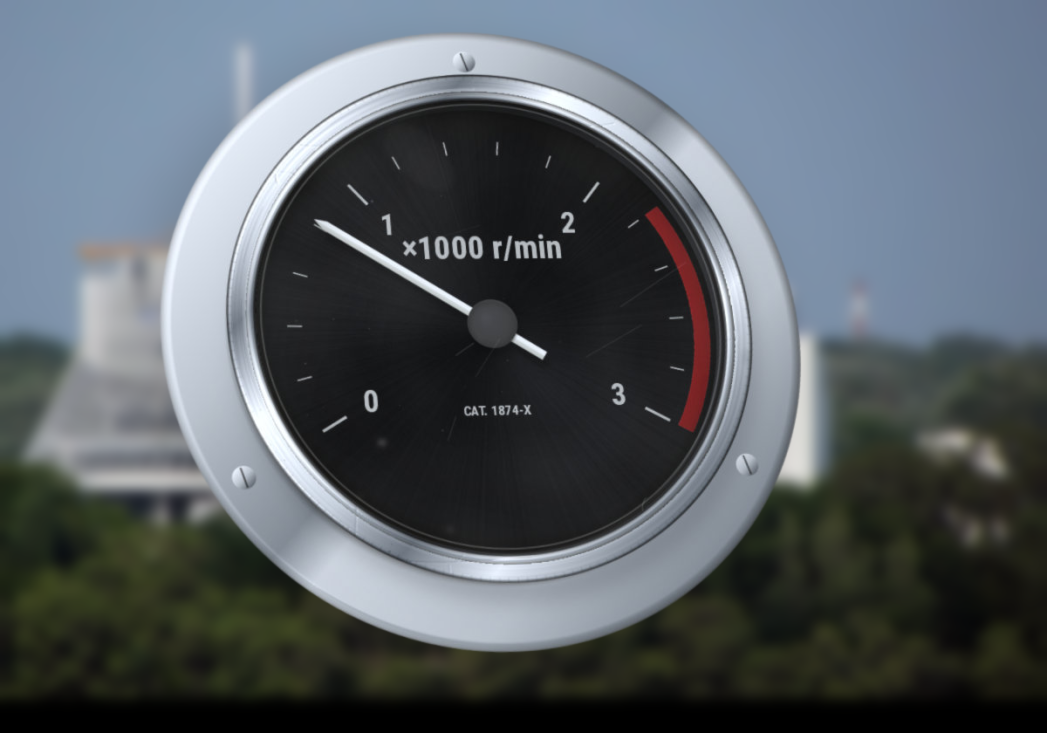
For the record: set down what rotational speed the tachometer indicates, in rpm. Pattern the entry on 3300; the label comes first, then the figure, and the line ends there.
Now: 800
